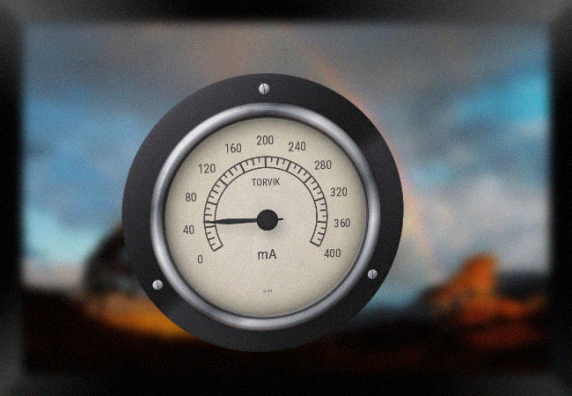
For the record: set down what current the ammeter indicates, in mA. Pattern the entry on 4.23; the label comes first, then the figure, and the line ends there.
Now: 50
